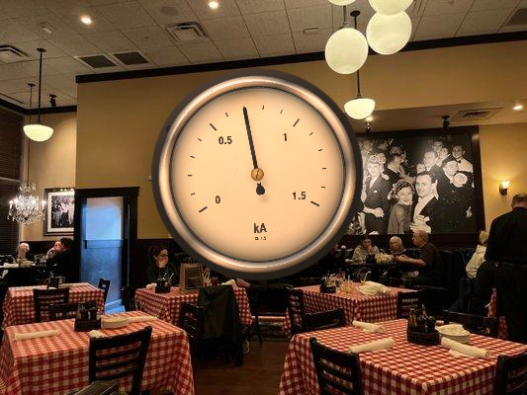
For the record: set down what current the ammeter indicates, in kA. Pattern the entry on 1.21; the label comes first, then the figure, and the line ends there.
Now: 0.7
